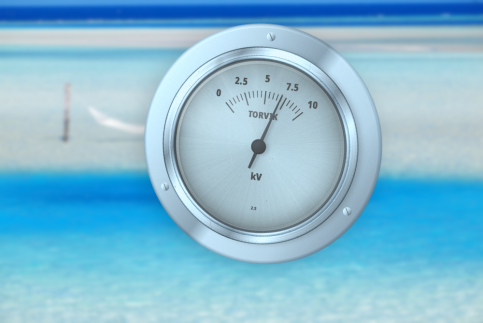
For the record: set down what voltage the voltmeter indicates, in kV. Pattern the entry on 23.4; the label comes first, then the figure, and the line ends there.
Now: 7
